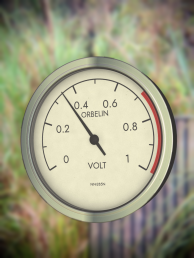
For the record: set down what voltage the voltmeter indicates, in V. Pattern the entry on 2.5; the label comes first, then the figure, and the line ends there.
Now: 0.35
